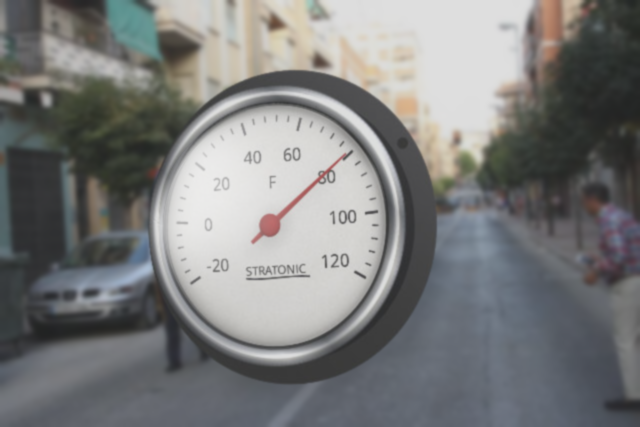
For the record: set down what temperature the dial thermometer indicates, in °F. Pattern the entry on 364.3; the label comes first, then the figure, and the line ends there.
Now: 80
